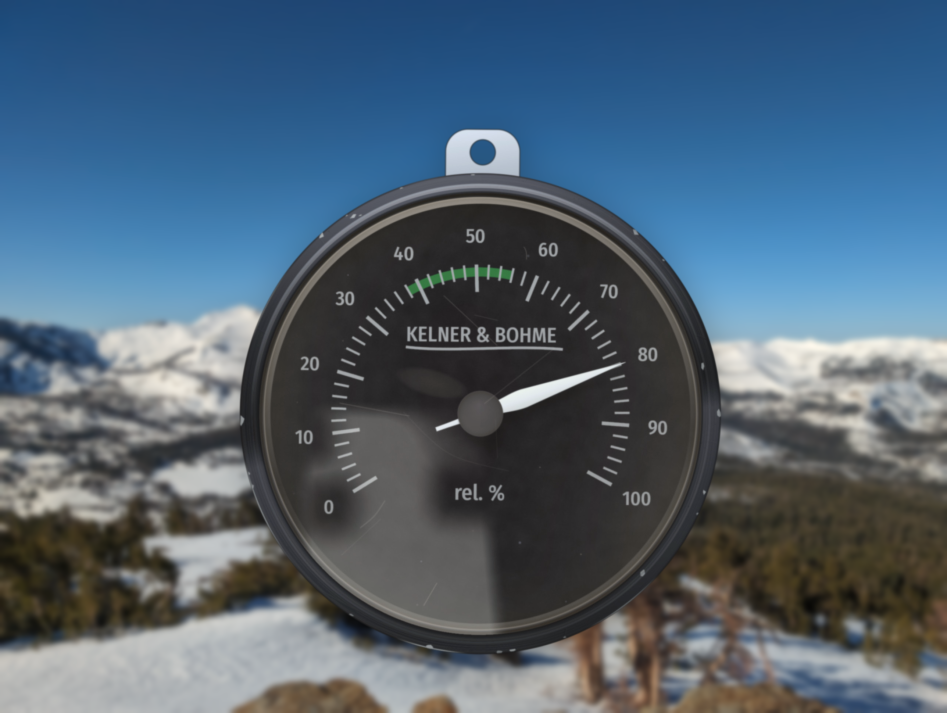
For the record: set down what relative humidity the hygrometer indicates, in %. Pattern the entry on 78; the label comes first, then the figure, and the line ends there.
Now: 80
